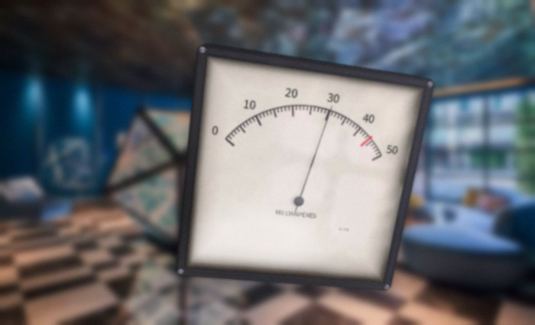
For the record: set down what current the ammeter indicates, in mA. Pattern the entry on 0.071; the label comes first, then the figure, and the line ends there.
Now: 30
